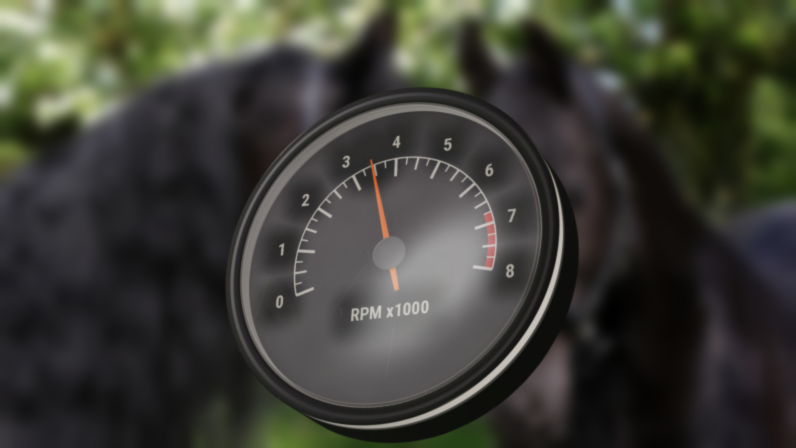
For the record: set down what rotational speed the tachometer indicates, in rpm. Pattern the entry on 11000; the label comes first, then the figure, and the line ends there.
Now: 3500
